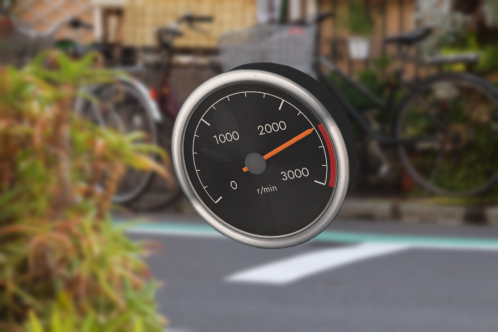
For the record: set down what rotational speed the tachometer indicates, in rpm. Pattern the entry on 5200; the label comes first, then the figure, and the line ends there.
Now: 2400
